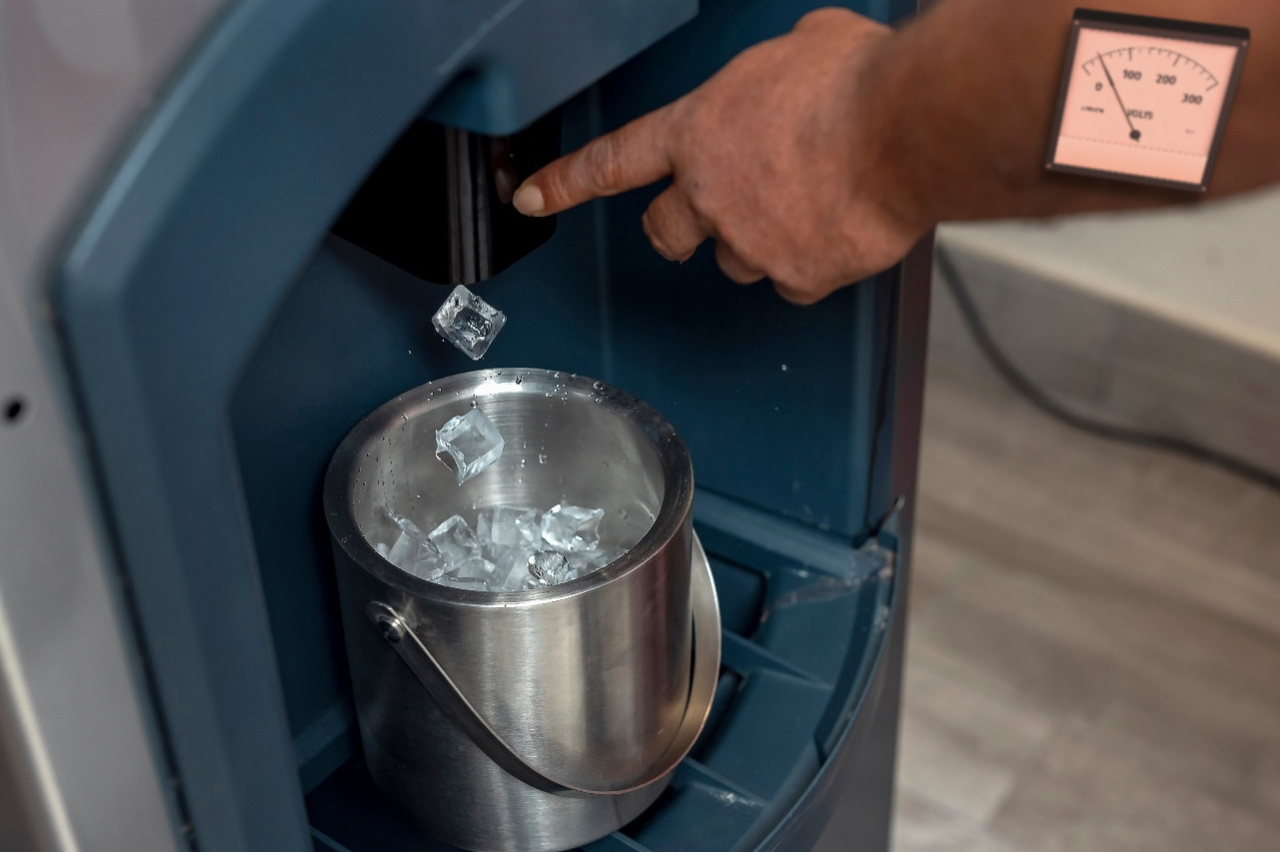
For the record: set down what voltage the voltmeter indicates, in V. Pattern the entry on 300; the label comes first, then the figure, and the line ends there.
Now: 40
